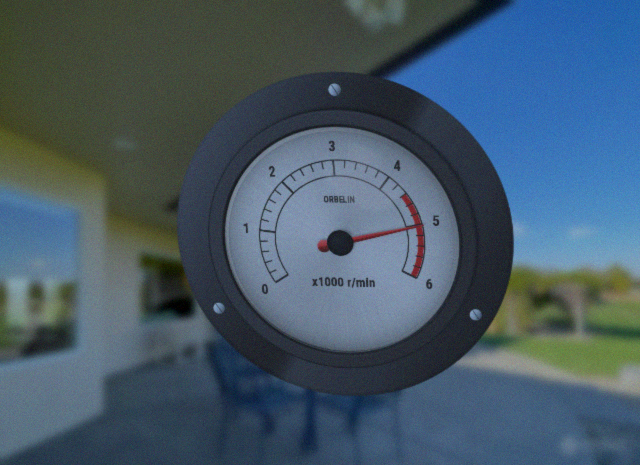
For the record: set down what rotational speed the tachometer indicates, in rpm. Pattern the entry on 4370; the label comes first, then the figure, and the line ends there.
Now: 5000
